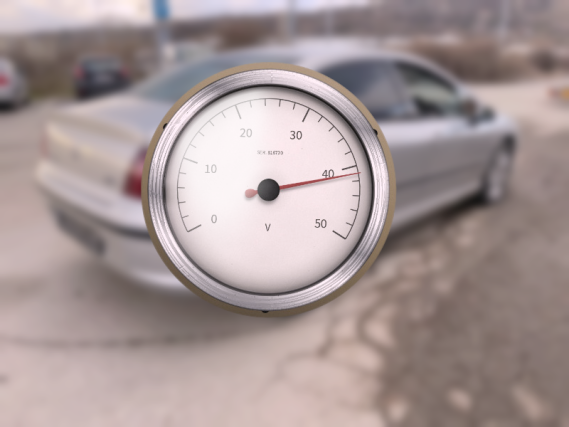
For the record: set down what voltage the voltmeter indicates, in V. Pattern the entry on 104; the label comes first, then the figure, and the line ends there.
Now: 41
